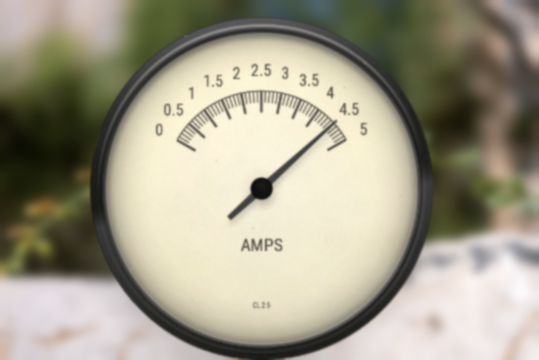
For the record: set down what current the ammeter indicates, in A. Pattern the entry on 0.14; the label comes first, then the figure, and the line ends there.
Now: 4.5
